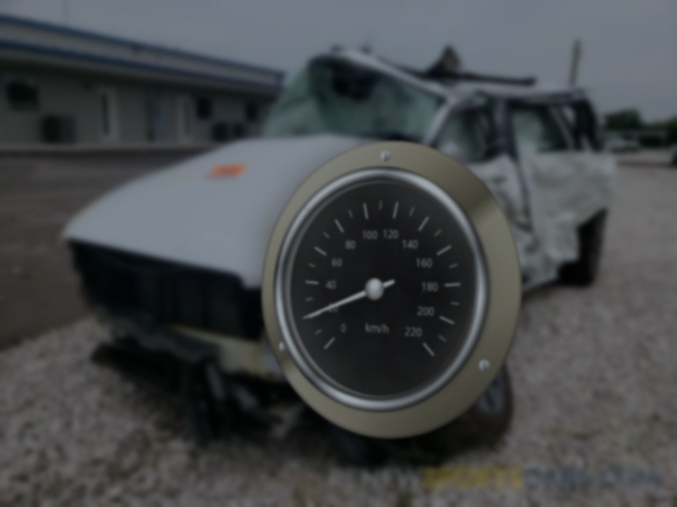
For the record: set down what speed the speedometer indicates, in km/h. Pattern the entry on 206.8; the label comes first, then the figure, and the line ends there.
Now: 20
